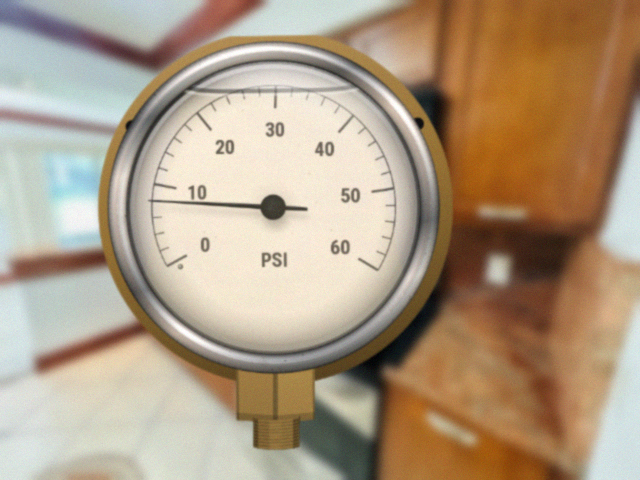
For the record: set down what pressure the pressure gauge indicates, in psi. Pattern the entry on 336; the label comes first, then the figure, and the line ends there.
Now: 8
